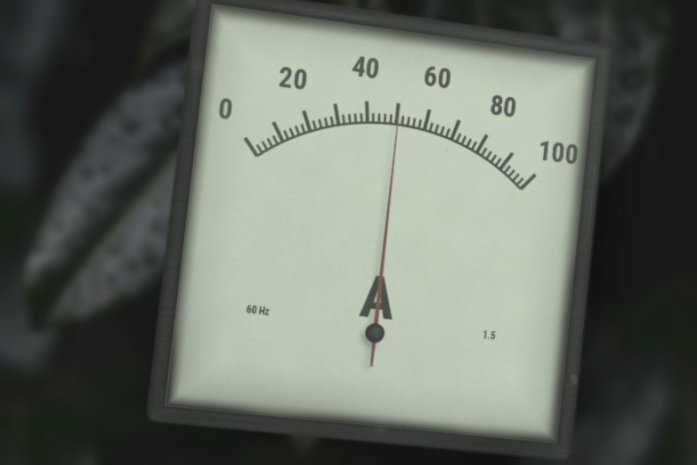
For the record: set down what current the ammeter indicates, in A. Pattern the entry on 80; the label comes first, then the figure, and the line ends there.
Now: 50
